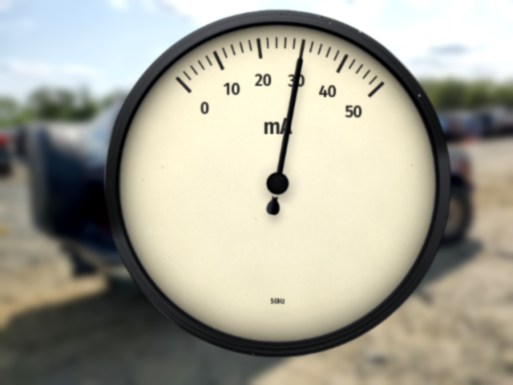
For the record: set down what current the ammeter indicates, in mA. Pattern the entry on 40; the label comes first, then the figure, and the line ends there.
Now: 30
